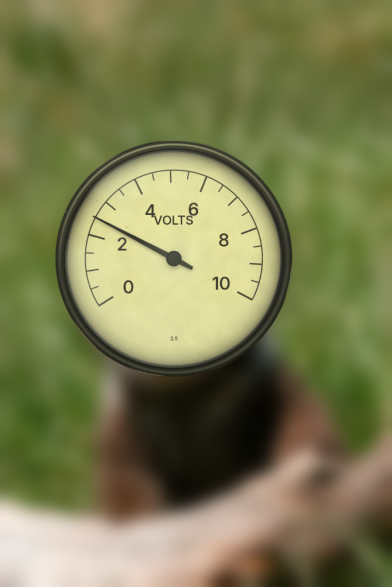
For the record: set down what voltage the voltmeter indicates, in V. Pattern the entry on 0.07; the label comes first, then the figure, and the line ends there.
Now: 2.5
